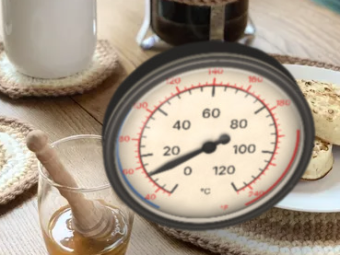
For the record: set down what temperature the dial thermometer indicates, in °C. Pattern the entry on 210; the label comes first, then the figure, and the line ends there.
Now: 12
